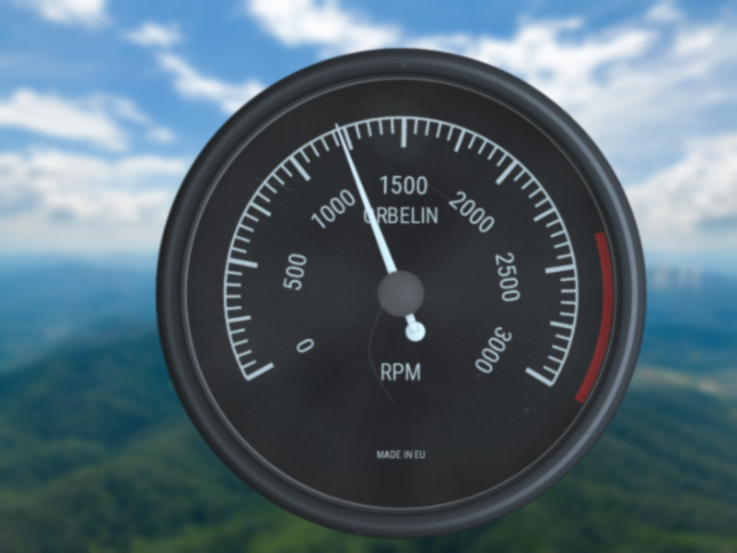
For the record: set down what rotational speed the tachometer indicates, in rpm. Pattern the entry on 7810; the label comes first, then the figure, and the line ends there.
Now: 1225
